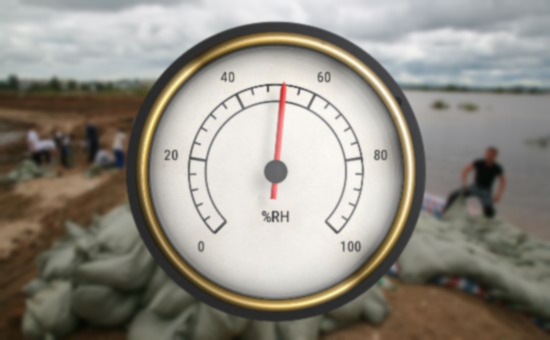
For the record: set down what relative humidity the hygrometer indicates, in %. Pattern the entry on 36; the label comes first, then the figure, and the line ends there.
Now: 52
